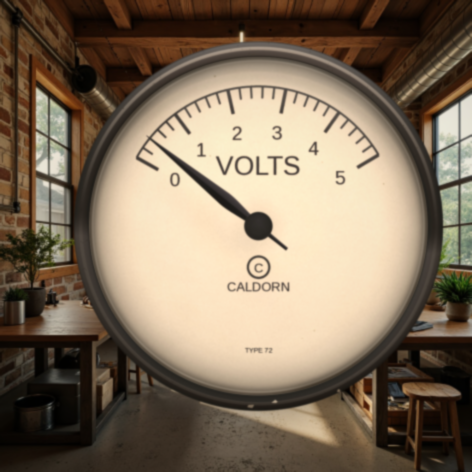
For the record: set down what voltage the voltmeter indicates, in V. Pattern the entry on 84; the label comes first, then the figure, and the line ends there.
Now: 0.4
